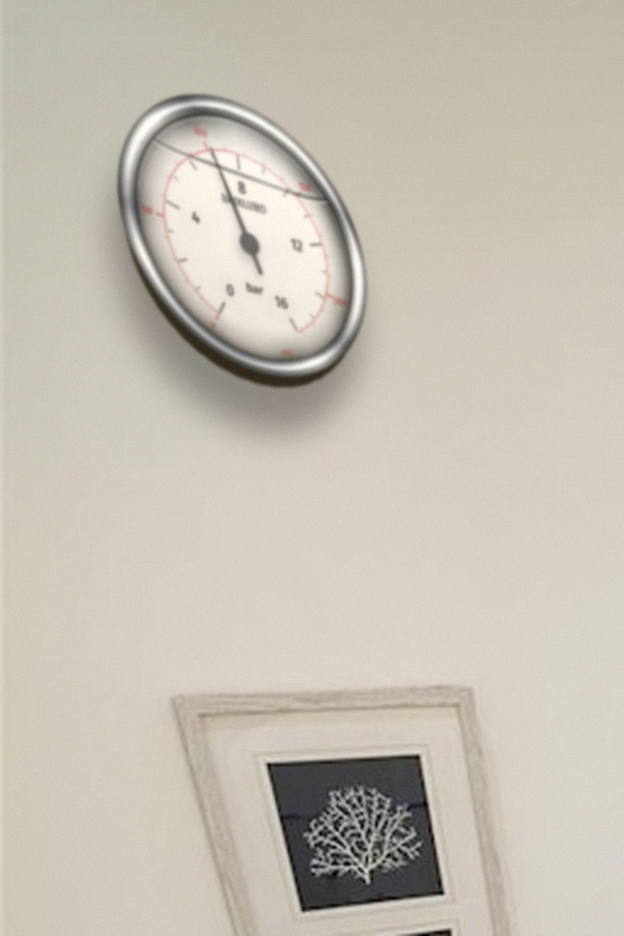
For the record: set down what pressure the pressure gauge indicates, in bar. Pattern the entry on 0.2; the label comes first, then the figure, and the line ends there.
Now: 7
